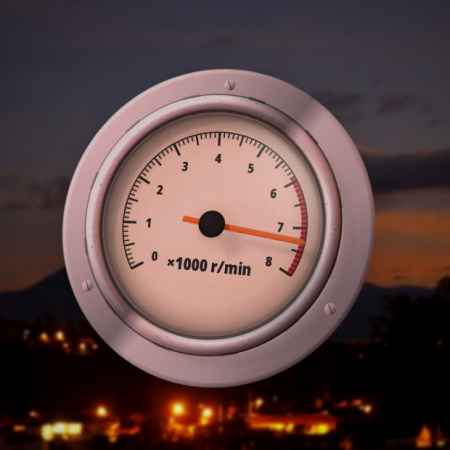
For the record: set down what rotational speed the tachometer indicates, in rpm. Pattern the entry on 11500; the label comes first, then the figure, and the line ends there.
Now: 7300
